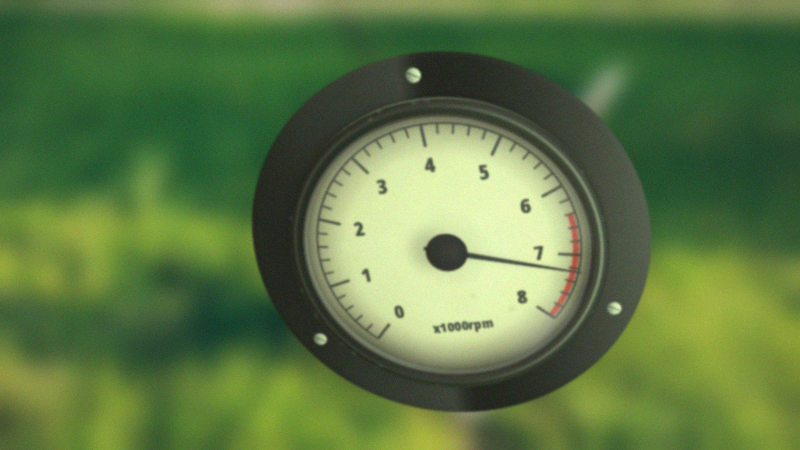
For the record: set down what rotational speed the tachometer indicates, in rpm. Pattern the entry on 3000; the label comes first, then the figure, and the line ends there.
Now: 7200
